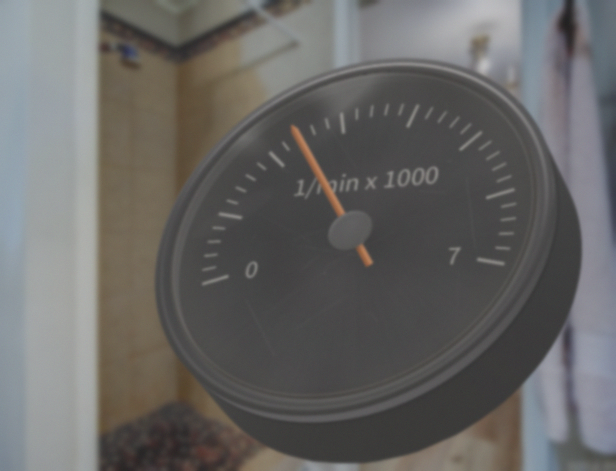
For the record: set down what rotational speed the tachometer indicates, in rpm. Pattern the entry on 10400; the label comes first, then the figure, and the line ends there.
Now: 2400
